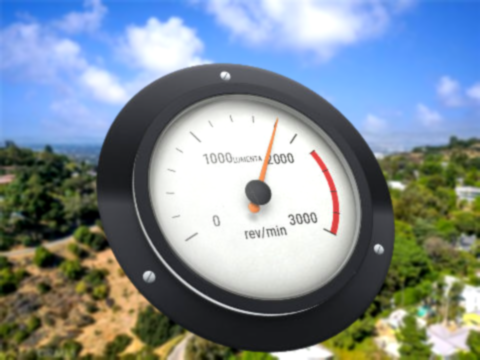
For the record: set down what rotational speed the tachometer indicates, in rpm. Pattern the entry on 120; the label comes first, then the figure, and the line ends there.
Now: 1800
